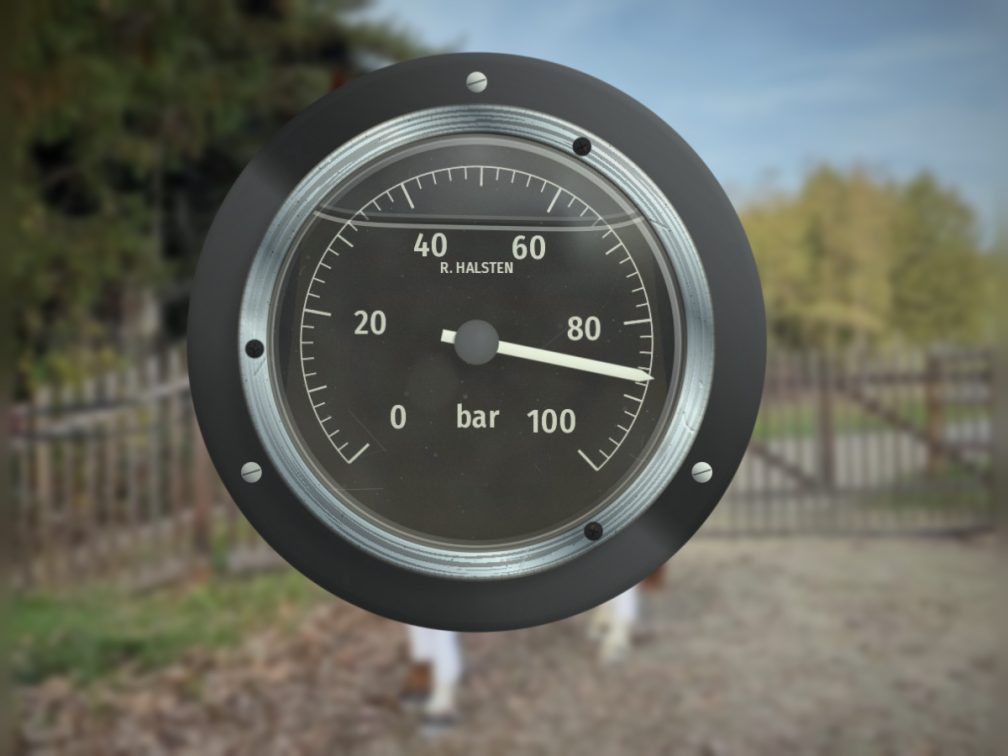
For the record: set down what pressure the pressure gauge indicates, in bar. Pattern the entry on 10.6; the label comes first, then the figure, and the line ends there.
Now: 87
